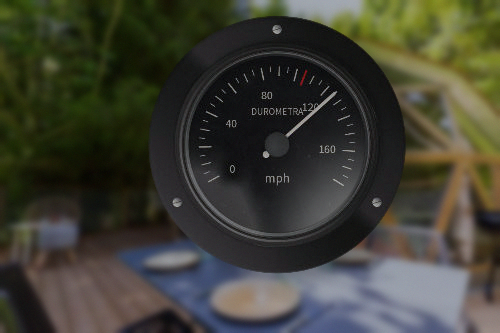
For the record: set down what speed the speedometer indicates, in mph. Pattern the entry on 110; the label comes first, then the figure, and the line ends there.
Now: 125
